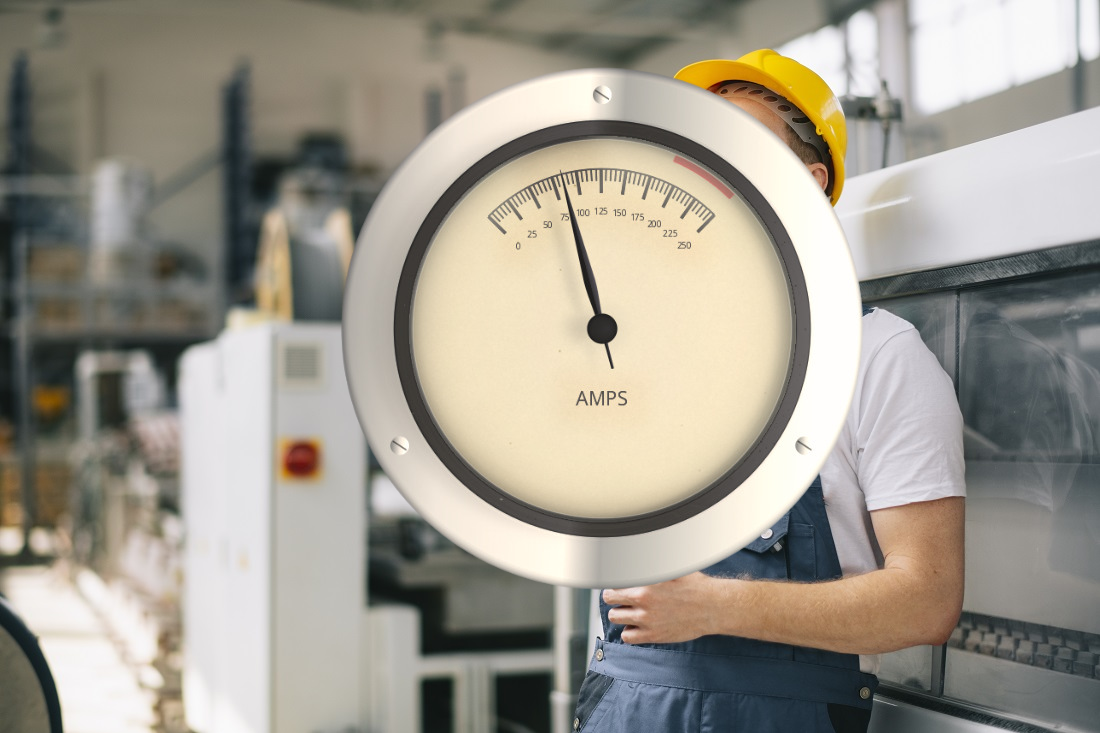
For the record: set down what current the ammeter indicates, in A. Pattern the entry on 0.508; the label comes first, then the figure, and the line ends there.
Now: 85
